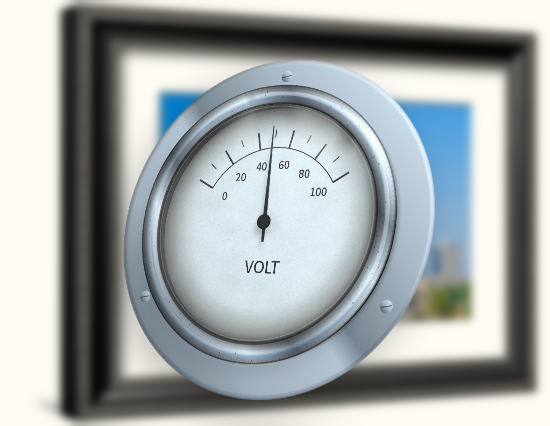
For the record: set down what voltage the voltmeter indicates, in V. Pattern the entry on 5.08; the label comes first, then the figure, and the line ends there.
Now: 50
